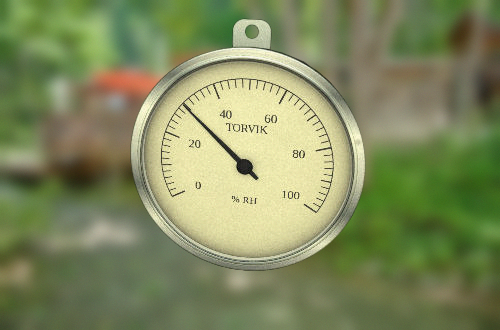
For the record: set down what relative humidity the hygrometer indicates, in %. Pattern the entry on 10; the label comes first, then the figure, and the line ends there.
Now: 30
